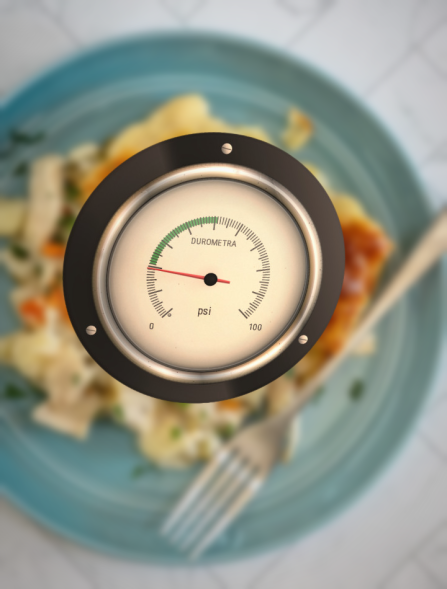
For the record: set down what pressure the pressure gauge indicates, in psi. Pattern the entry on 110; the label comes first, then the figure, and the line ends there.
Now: 20
